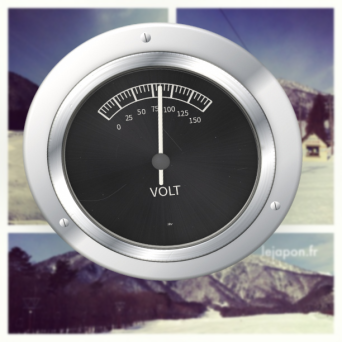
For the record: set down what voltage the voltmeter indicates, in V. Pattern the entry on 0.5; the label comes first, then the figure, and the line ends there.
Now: 85
